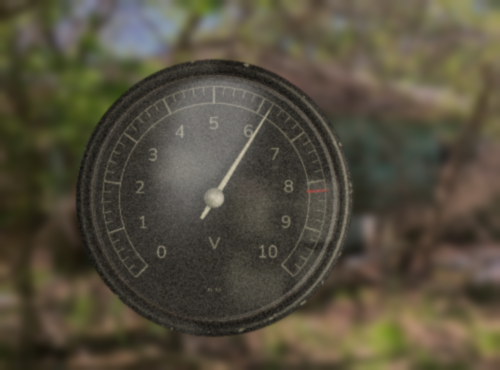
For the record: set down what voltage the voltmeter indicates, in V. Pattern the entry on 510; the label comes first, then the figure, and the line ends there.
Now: 6.2
